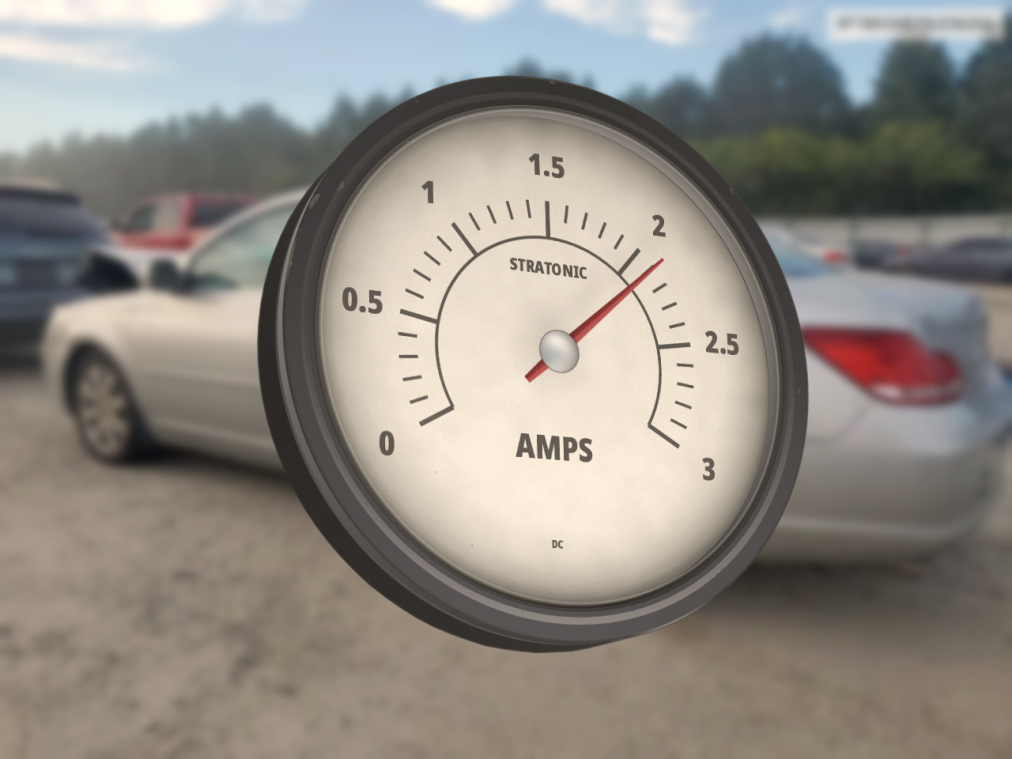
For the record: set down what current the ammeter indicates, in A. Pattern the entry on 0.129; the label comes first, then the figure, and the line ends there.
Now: 2.1
